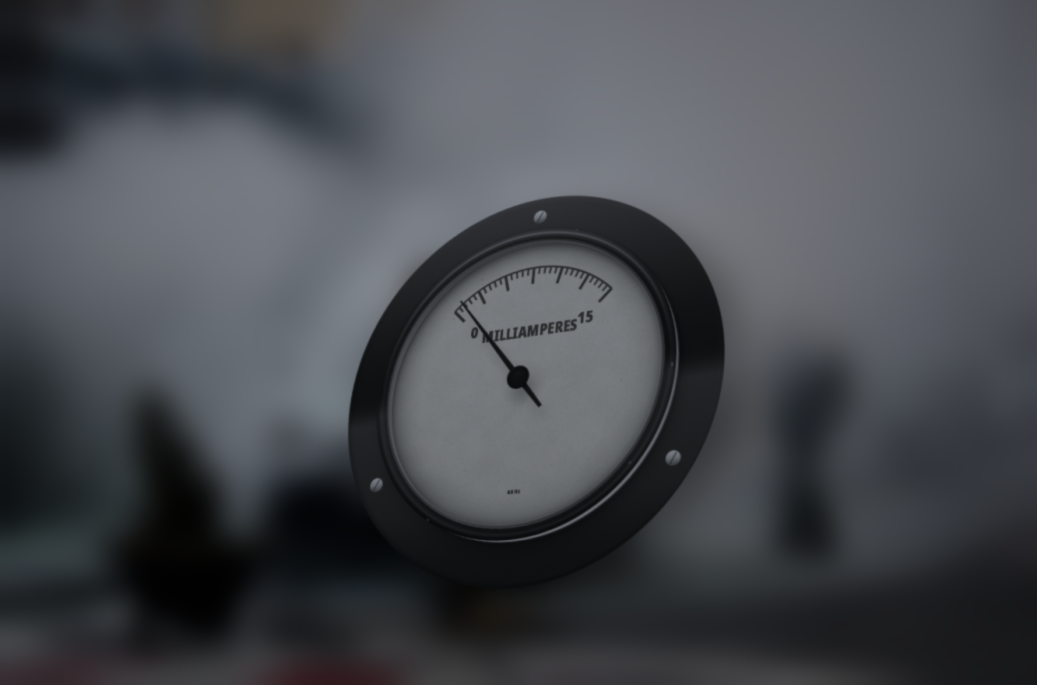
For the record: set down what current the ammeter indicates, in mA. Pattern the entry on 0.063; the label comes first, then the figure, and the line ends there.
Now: 1
